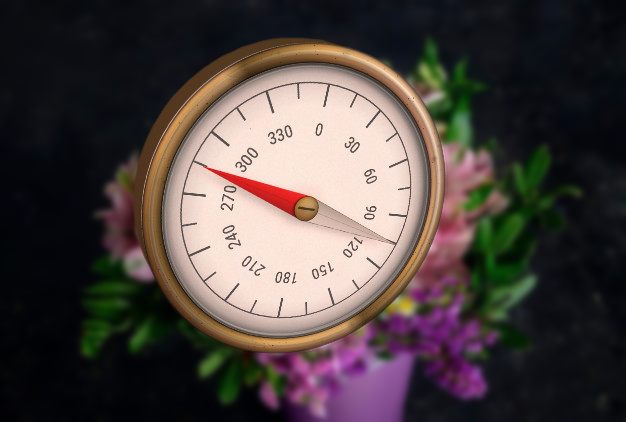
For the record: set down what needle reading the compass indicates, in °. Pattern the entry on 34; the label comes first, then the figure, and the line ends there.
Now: 285
